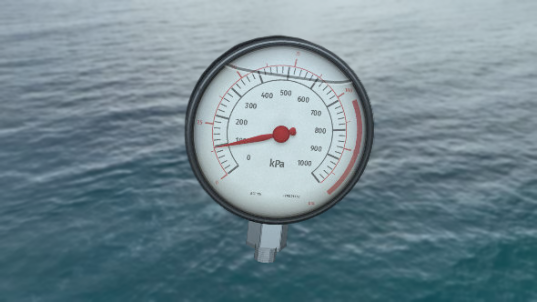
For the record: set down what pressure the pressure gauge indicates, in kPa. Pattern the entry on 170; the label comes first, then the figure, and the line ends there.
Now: 100
